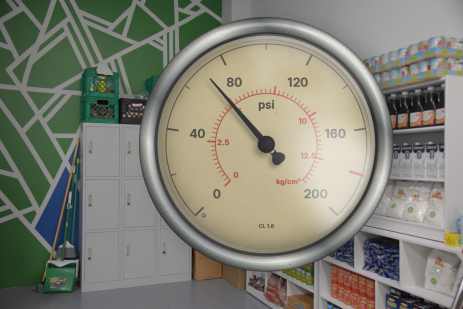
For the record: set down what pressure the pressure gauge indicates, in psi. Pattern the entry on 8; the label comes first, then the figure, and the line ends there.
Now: 70
